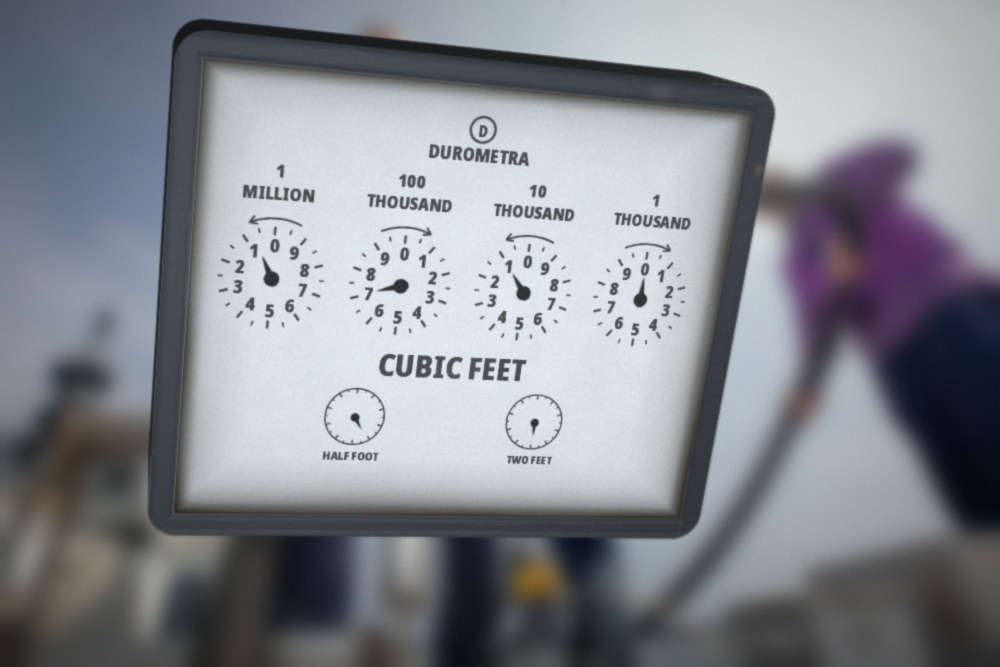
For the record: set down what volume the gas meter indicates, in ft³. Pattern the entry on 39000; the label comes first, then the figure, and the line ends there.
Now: 71000
